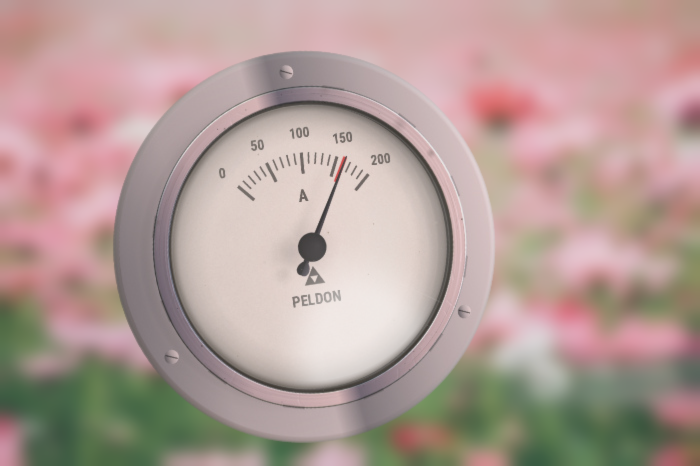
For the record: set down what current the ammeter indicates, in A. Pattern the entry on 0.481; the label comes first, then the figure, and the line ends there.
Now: 160
